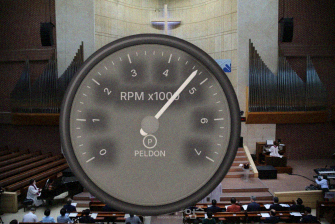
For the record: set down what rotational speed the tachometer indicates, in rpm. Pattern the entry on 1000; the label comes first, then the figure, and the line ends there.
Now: 4700
